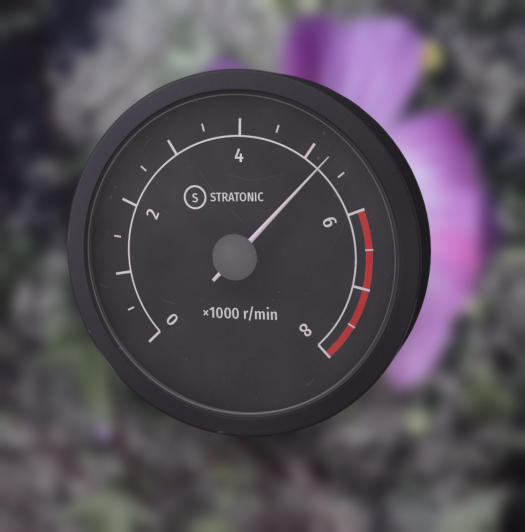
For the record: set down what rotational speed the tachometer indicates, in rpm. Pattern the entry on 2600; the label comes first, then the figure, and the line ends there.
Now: 5250
